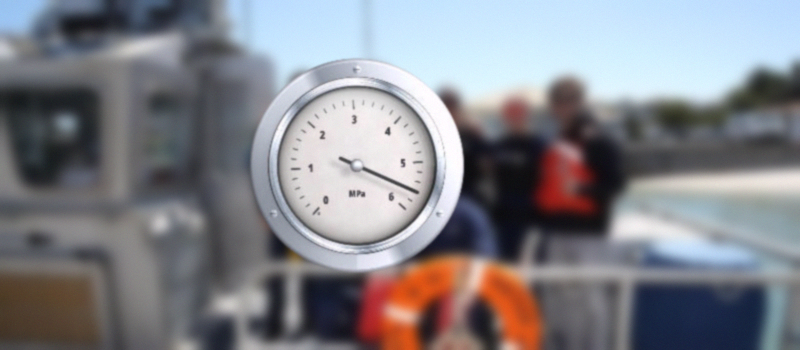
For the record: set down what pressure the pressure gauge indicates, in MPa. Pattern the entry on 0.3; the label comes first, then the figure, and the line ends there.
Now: 5.6
